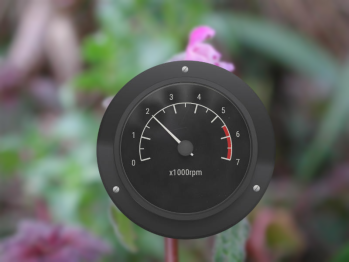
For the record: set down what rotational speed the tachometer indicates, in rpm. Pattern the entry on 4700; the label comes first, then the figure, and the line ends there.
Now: 2000
